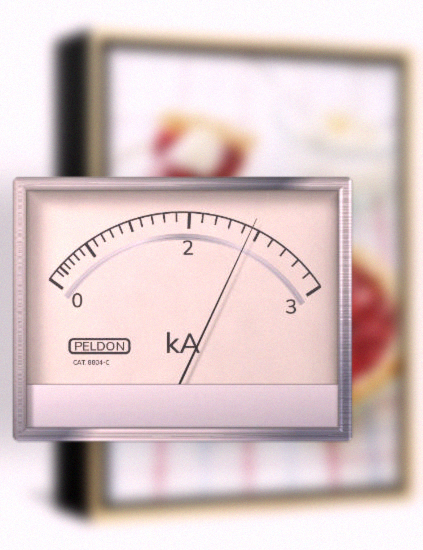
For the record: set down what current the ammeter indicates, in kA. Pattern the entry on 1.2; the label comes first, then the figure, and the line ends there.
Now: 2.45
